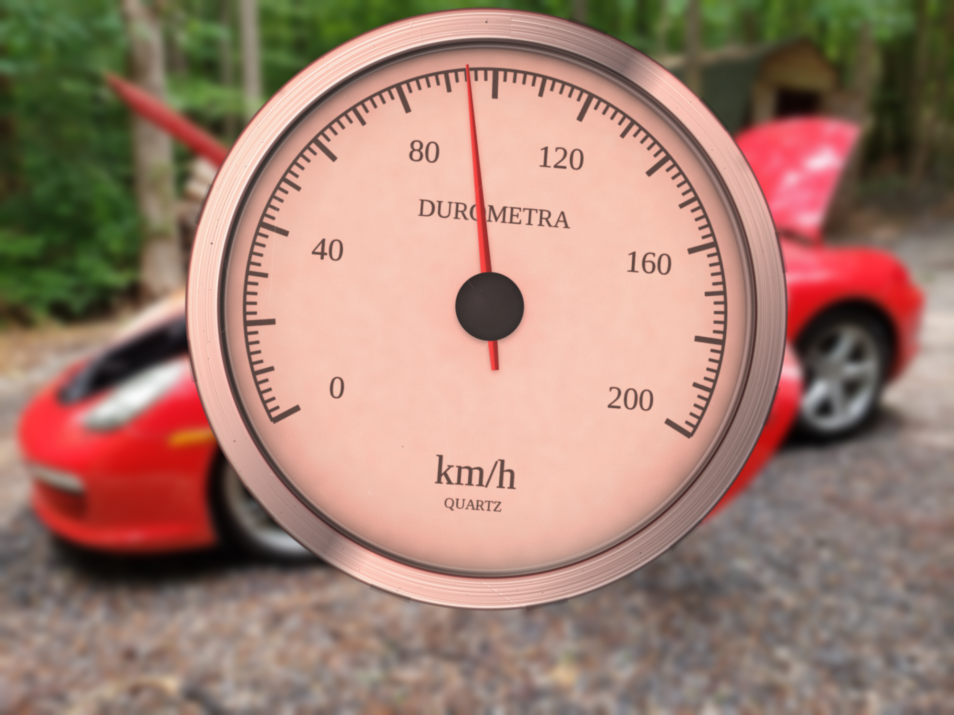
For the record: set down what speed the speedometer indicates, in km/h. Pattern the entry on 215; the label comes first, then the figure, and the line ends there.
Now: 94
